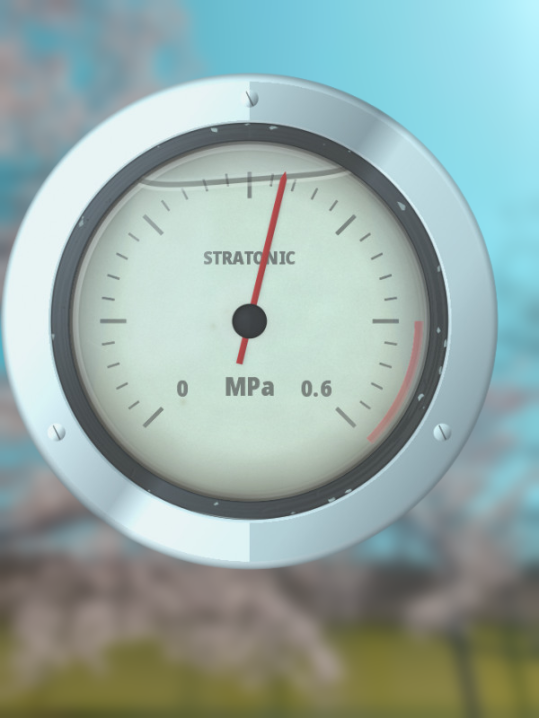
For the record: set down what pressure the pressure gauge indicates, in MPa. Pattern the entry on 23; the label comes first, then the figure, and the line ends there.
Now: 0.33
